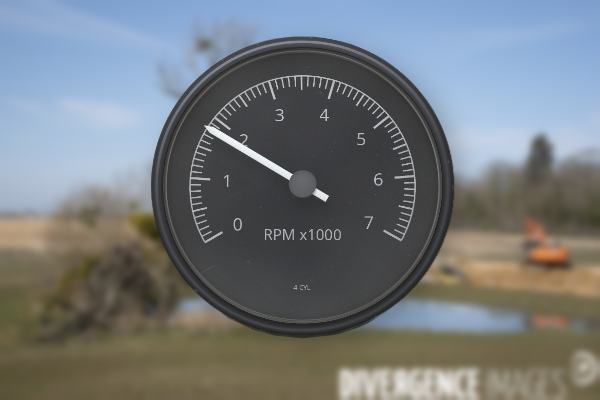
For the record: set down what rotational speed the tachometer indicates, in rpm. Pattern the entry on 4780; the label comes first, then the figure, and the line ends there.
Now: 1800
